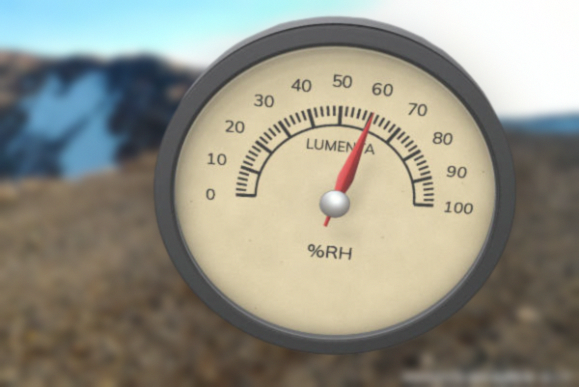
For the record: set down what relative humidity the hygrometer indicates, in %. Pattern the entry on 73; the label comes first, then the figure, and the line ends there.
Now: 60
